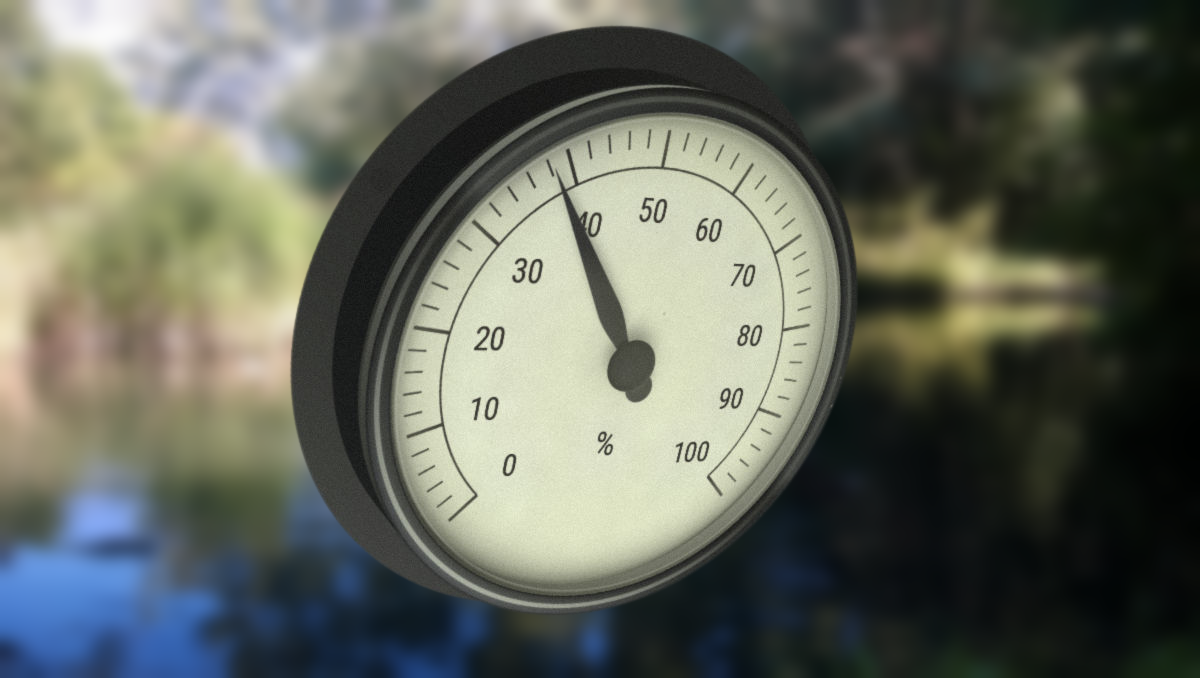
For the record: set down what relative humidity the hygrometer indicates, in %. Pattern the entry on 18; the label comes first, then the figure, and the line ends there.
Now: 38
